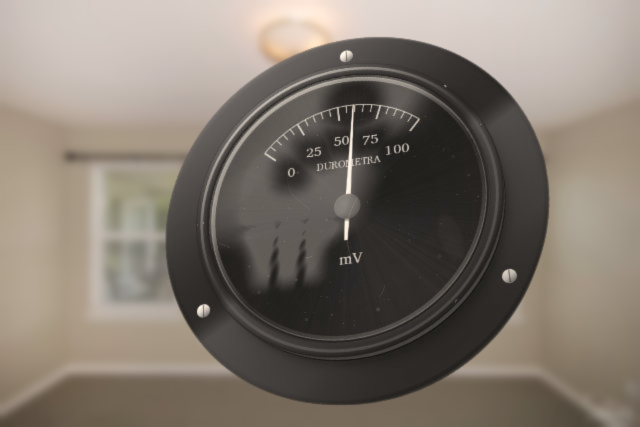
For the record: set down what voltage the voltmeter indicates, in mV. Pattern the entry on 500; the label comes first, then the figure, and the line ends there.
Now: 60
